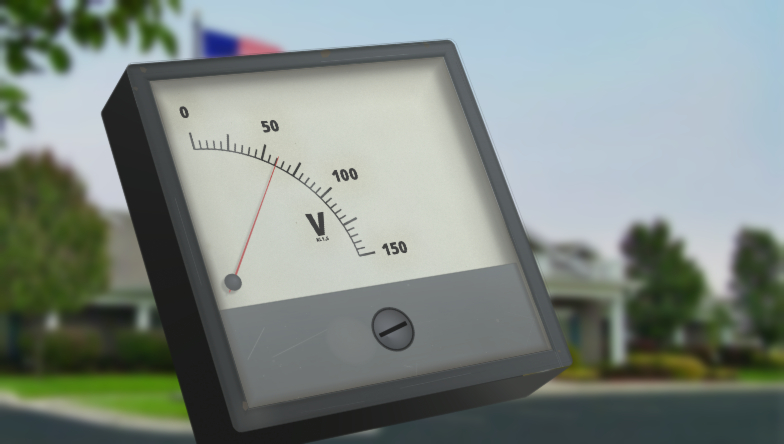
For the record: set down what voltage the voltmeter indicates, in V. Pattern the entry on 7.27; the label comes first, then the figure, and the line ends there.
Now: 60
